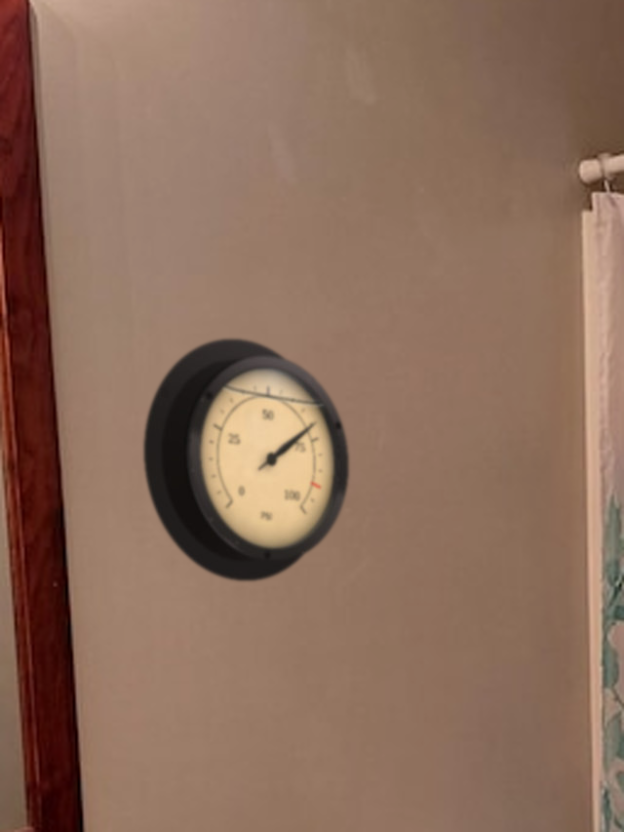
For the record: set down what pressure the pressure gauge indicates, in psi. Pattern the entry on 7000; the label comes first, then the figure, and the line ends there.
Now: 70
